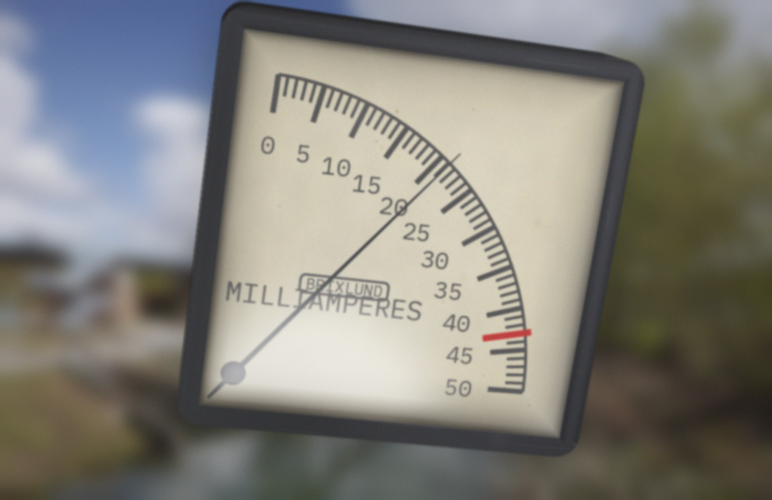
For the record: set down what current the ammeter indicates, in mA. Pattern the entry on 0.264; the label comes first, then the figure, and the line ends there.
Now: 21
